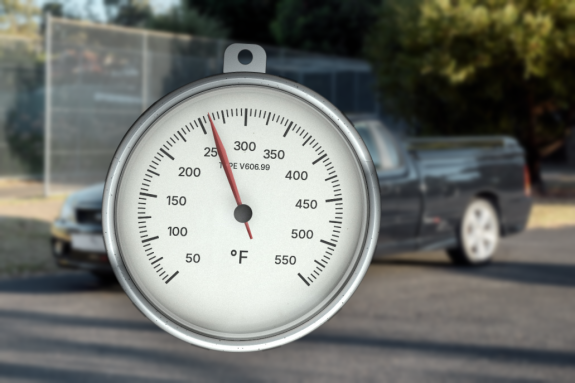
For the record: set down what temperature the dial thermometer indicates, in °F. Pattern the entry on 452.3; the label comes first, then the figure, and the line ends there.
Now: 260
